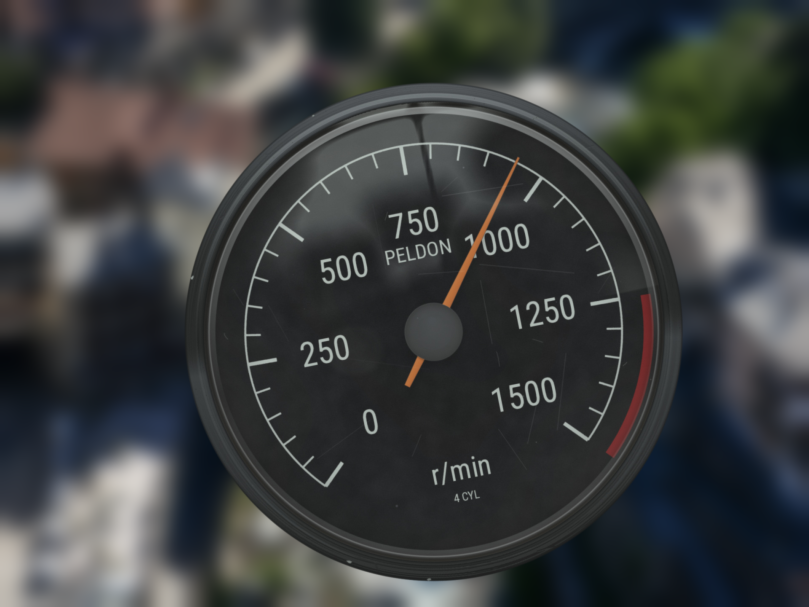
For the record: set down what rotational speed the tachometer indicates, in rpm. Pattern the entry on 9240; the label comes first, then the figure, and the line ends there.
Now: 950
